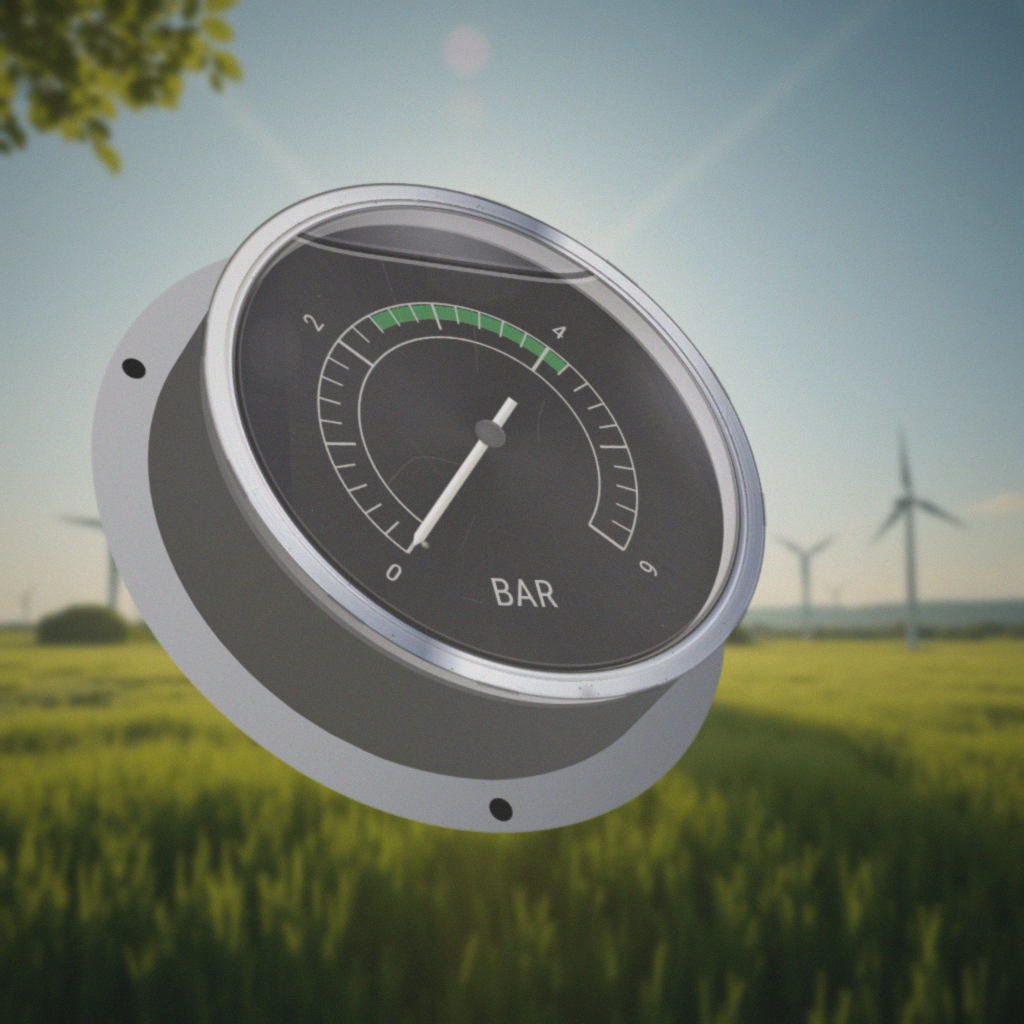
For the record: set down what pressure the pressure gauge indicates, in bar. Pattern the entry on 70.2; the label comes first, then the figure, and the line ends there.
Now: 0
